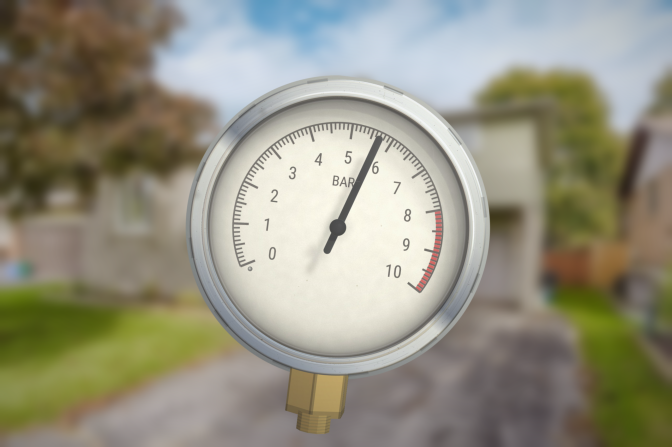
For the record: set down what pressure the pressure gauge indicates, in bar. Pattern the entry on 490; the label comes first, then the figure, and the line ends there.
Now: 5.7
